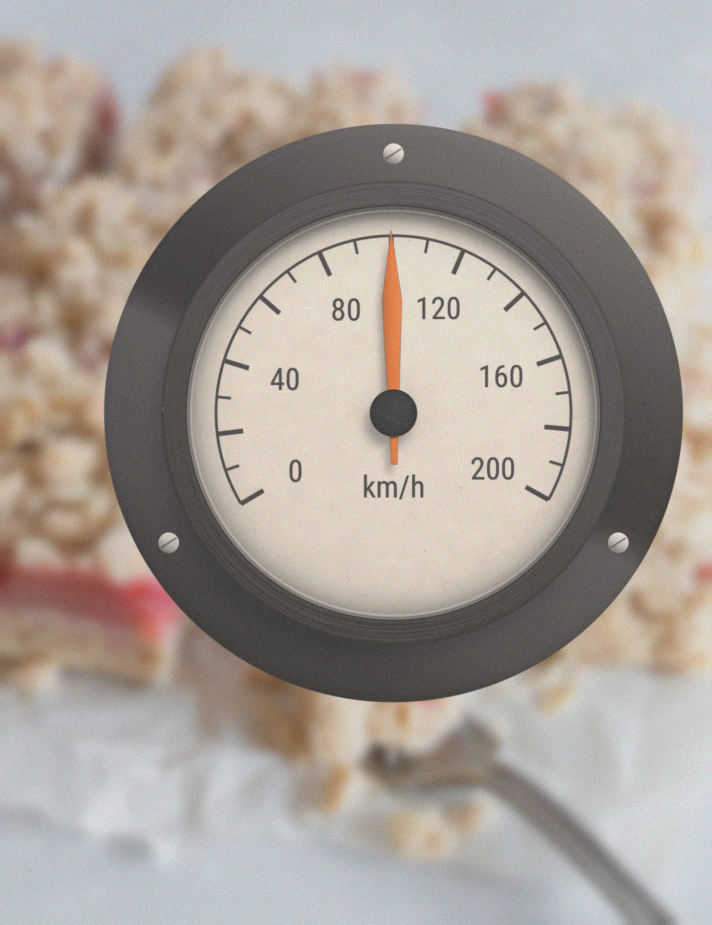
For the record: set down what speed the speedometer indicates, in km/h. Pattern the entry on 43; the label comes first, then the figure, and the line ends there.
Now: 100
